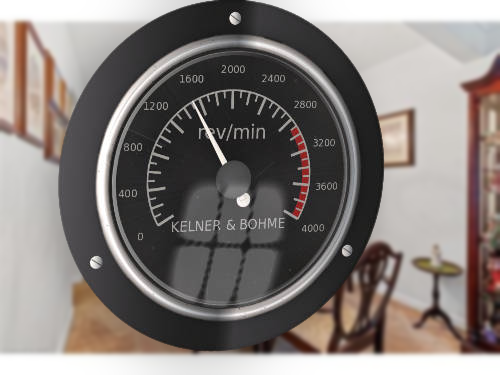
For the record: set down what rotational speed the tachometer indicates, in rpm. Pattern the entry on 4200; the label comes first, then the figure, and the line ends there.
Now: 1500
